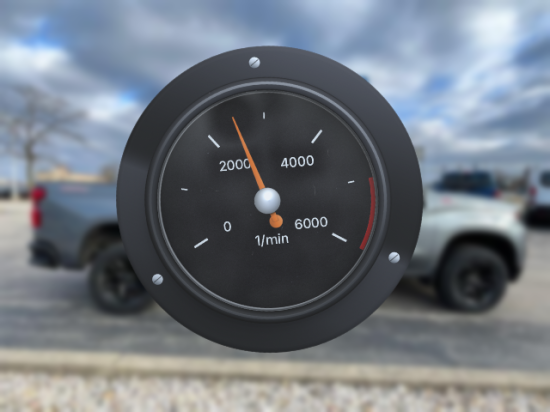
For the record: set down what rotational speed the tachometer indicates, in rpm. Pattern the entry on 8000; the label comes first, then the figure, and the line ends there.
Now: 2500
